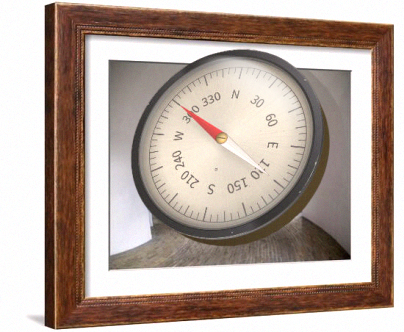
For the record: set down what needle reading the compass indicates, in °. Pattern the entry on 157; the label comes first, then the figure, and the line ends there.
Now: 300
